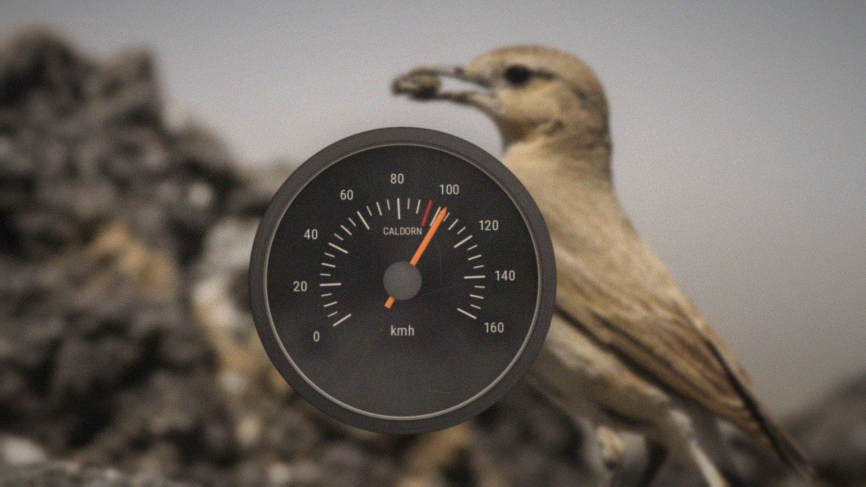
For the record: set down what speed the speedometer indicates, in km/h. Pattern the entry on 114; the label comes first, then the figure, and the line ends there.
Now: 102.5
